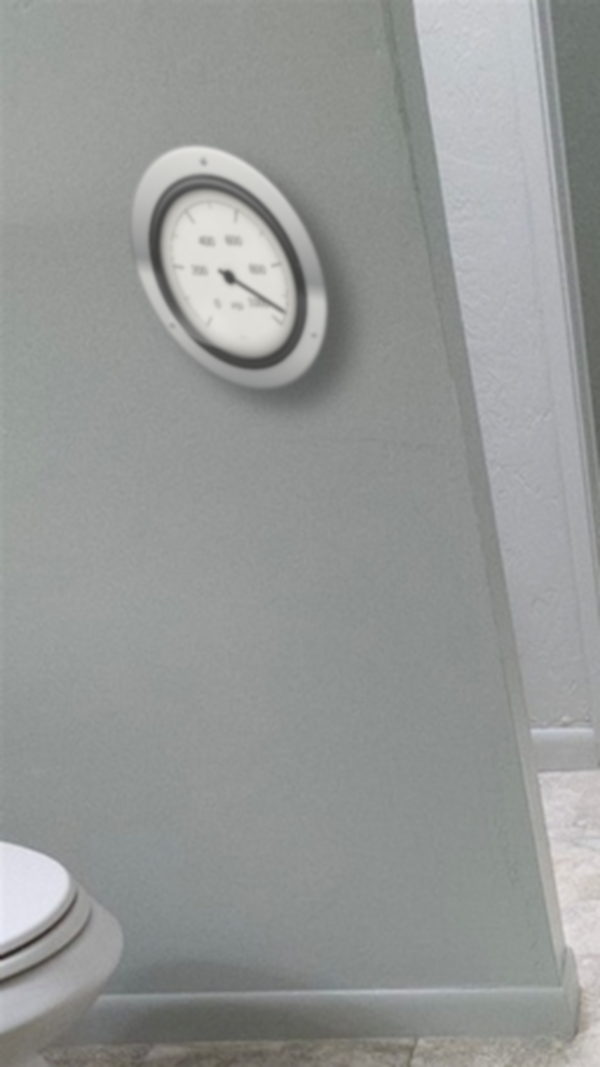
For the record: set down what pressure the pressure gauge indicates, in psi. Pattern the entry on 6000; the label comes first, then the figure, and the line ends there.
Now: 950
